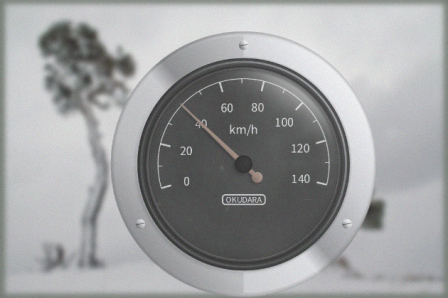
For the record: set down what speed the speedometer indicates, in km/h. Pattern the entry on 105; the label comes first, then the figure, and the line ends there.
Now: 40
